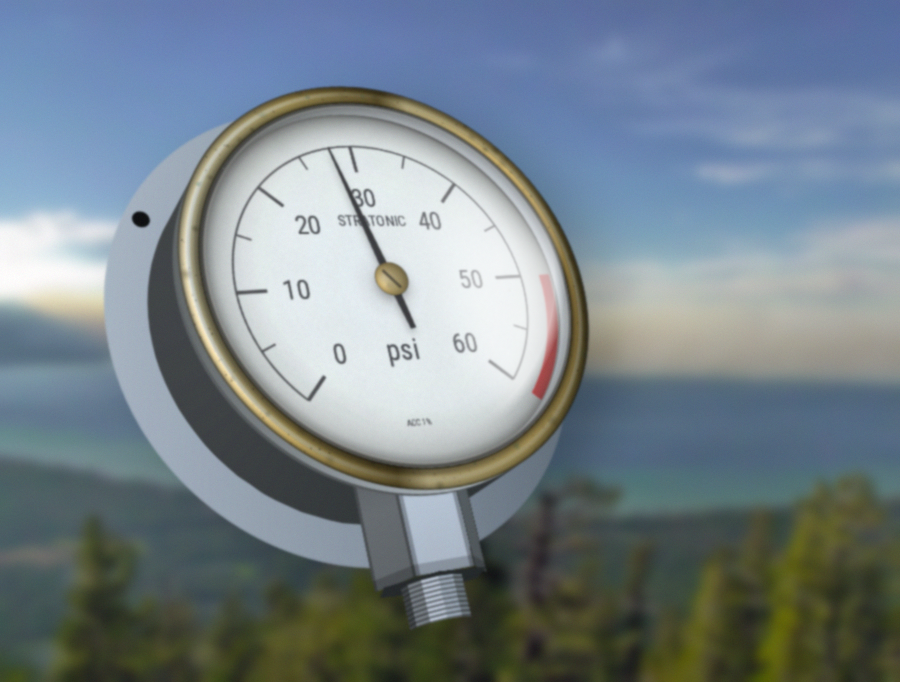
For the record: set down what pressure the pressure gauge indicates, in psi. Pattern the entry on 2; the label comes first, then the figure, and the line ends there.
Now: 27.5
